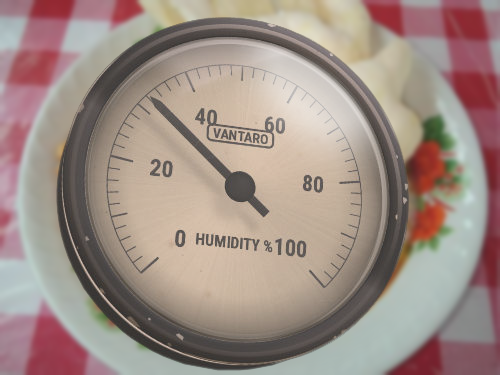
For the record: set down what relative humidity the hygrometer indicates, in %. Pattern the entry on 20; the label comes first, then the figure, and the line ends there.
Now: 32
